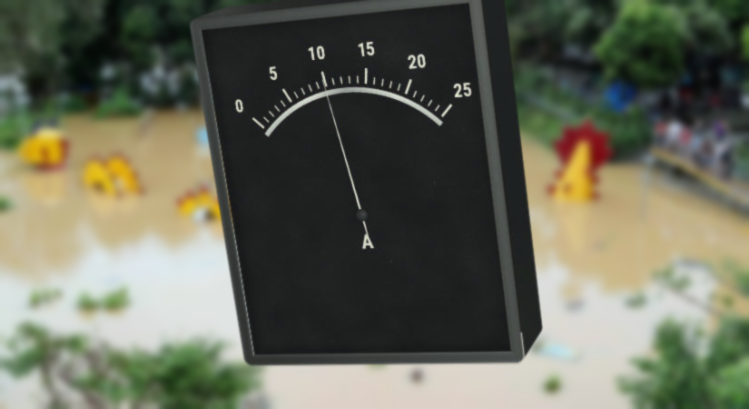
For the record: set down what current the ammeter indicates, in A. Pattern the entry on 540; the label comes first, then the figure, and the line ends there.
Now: 10
